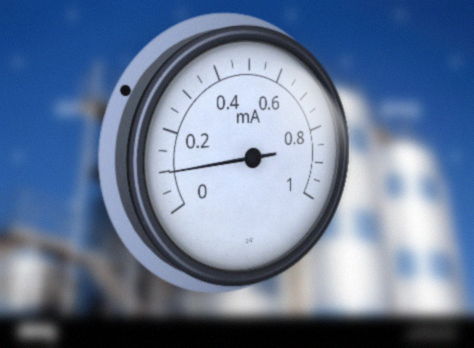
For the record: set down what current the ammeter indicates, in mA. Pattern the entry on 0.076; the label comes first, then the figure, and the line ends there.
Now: 0.1
